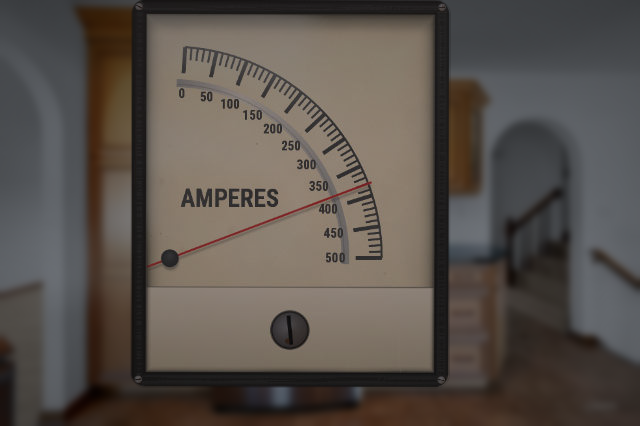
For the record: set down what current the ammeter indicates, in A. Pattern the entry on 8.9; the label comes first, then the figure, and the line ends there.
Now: 380
